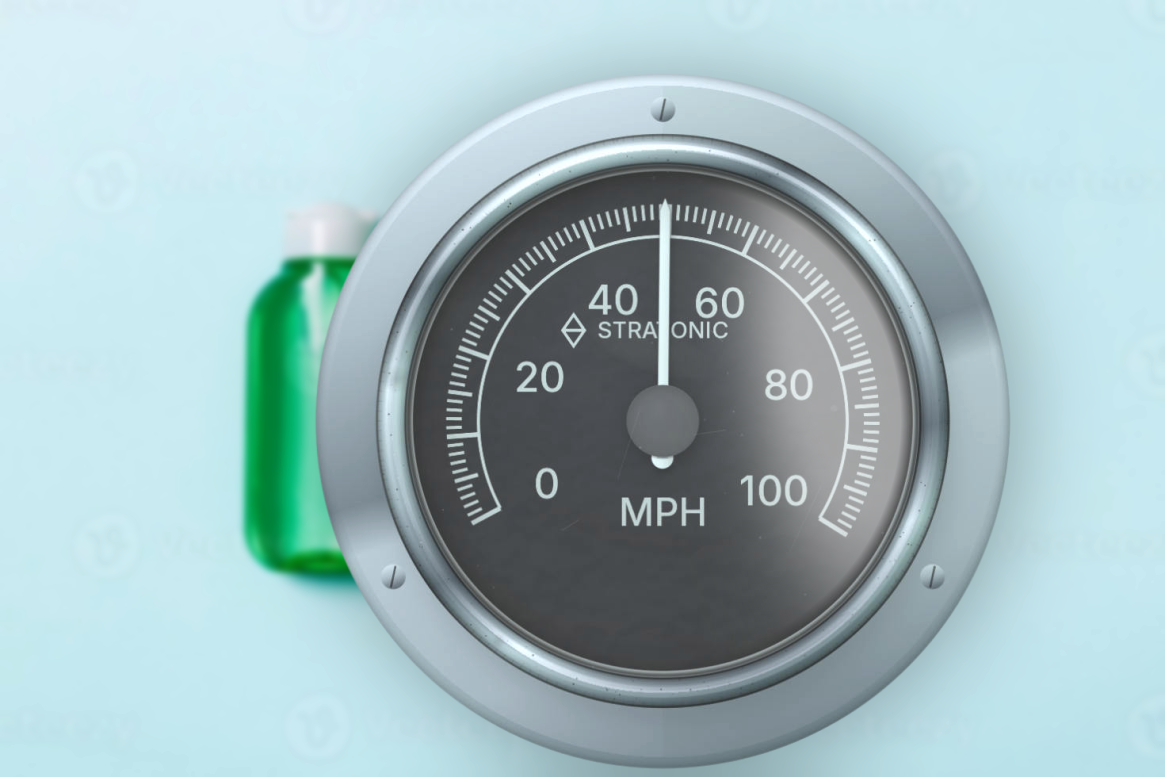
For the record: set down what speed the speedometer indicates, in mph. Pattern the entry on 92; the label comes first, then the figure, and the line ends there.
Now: 49.5
